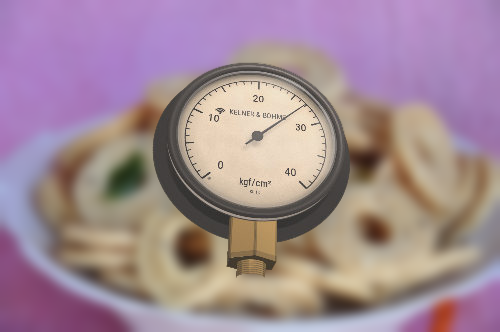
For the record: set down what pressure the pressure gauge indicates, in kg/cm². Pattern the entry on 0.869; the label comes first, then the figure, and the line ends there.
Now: 27
